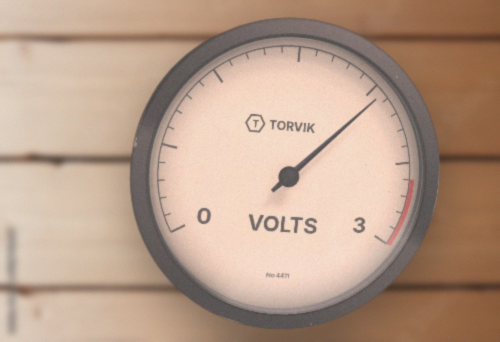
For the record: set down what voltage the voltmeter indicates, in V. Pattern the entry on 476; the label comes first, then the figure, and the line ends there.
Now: 2.05
